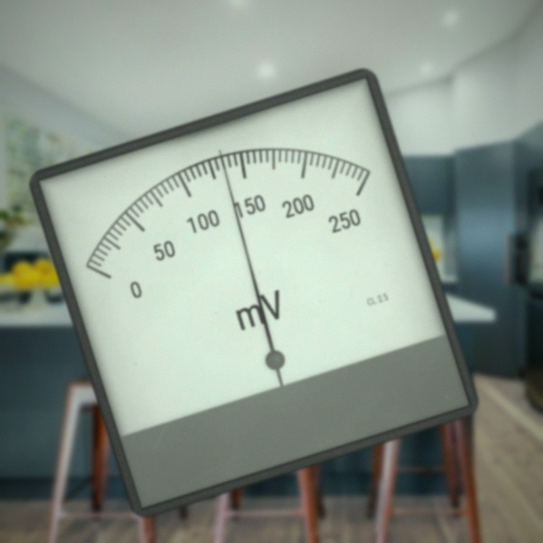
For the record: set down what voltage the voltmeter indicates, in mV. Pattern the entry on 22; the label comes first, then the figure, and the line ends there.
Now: 135
